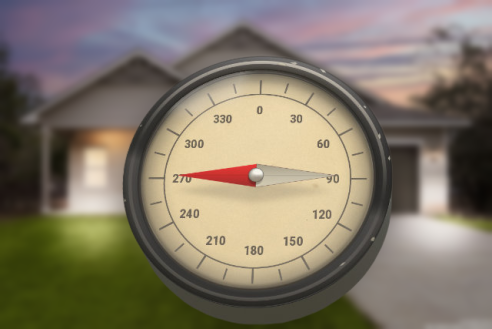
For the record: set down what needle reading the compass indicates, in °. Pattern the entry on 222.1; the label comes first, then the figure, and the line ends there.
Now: 270
